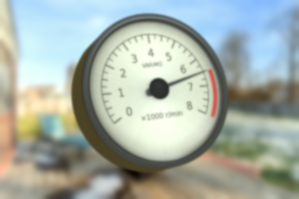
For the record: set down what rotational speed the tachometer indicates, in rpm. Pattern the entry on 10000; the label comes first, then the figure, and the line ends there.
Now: 6500
